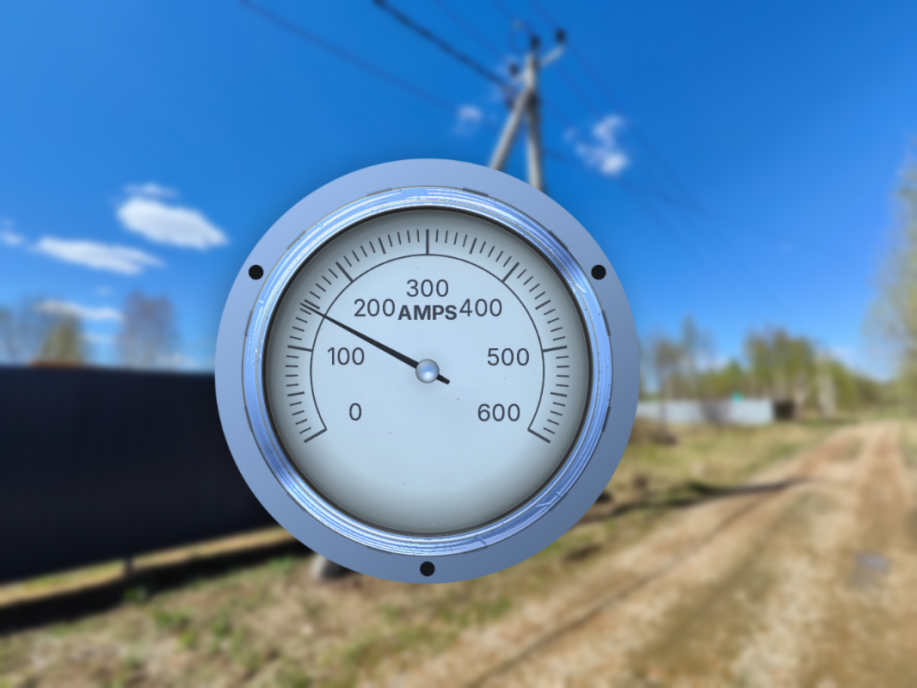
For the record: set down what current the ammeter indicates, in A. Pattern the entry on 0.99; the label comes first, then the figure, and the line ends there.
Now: 145
